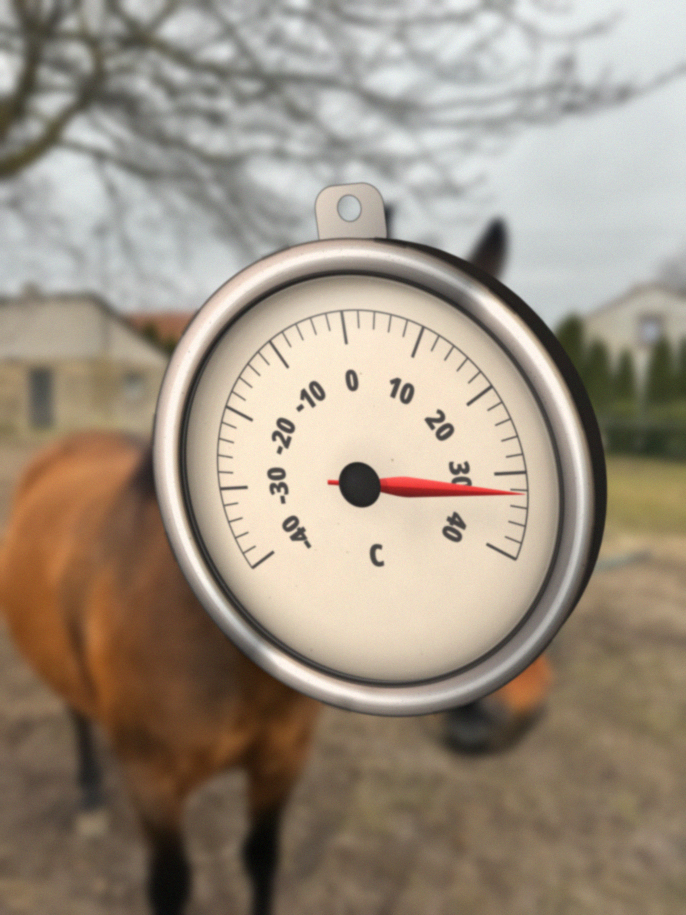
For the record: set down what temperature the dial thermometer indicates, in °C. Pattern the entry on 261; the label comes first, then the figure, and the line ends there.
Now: 32
